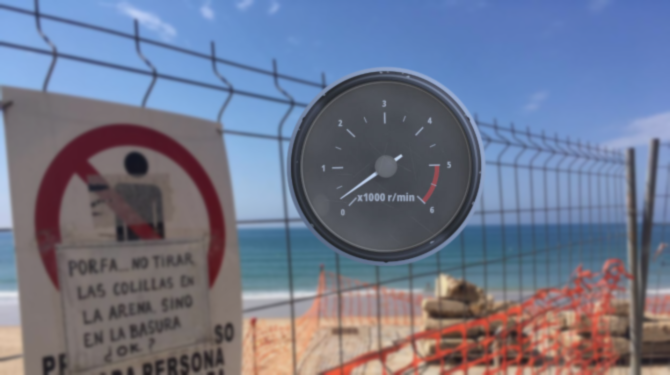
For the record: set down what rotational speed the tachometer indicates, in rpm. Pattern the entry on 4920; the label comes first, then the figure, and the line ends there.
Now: 250
